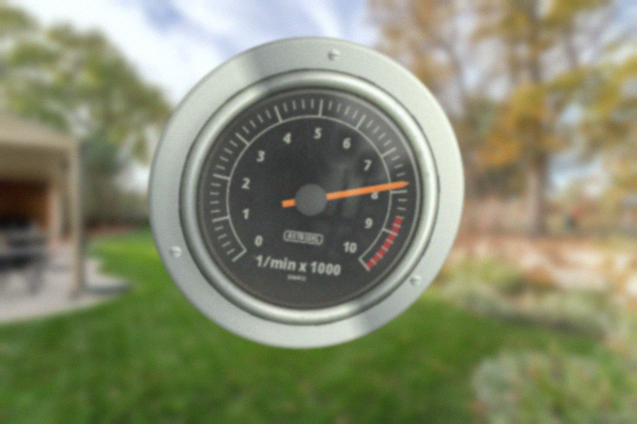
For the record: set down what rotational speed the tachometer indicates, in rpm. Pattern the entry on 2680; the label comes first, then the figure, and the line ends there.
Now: 7800
